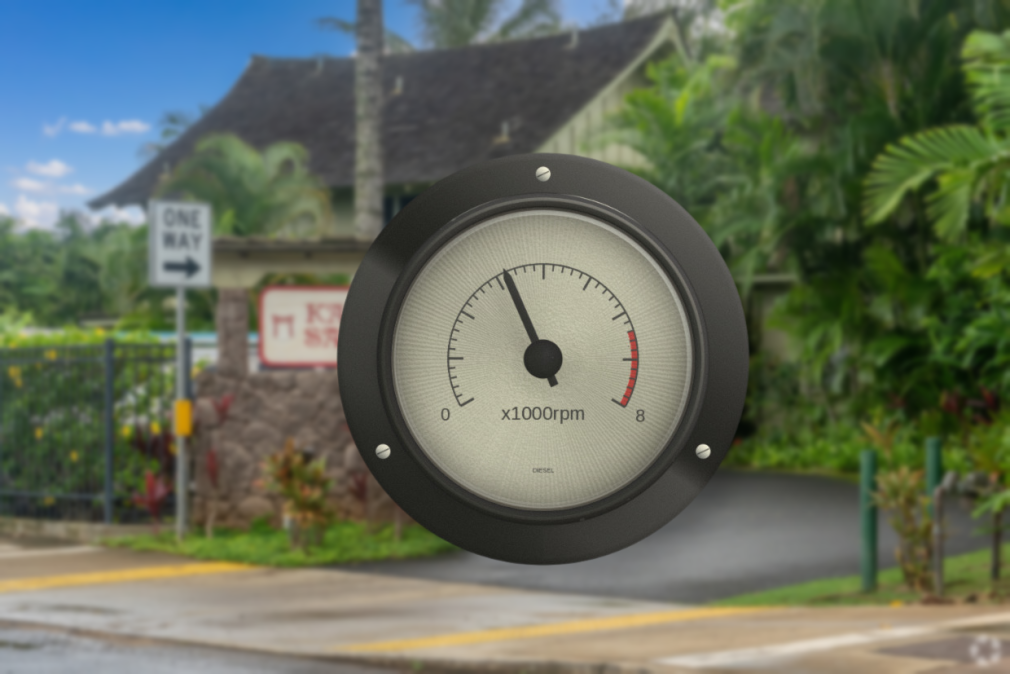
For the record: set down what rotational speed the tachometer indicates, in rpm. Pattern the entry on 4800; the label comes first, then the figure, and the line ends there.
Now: 3200
